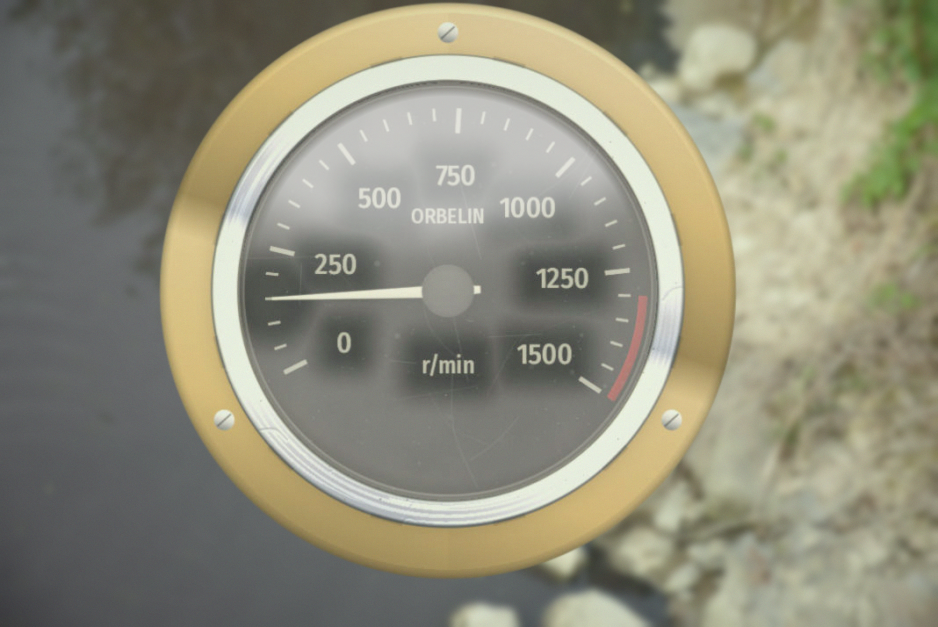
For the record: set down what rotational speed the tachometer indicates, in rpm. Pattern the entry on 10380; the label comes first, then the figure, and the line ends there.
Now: 150
